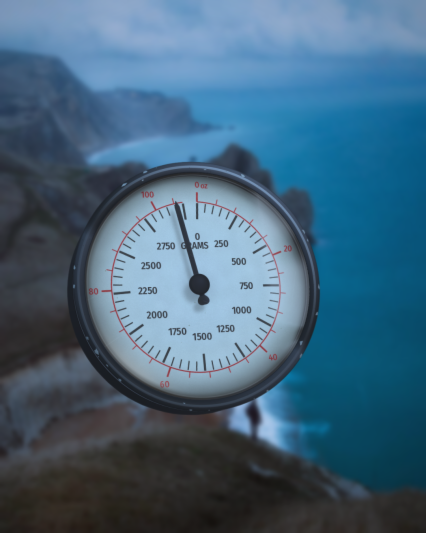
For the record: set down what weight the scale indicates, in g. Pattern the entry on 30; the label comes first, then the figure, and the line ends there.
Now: 2950
